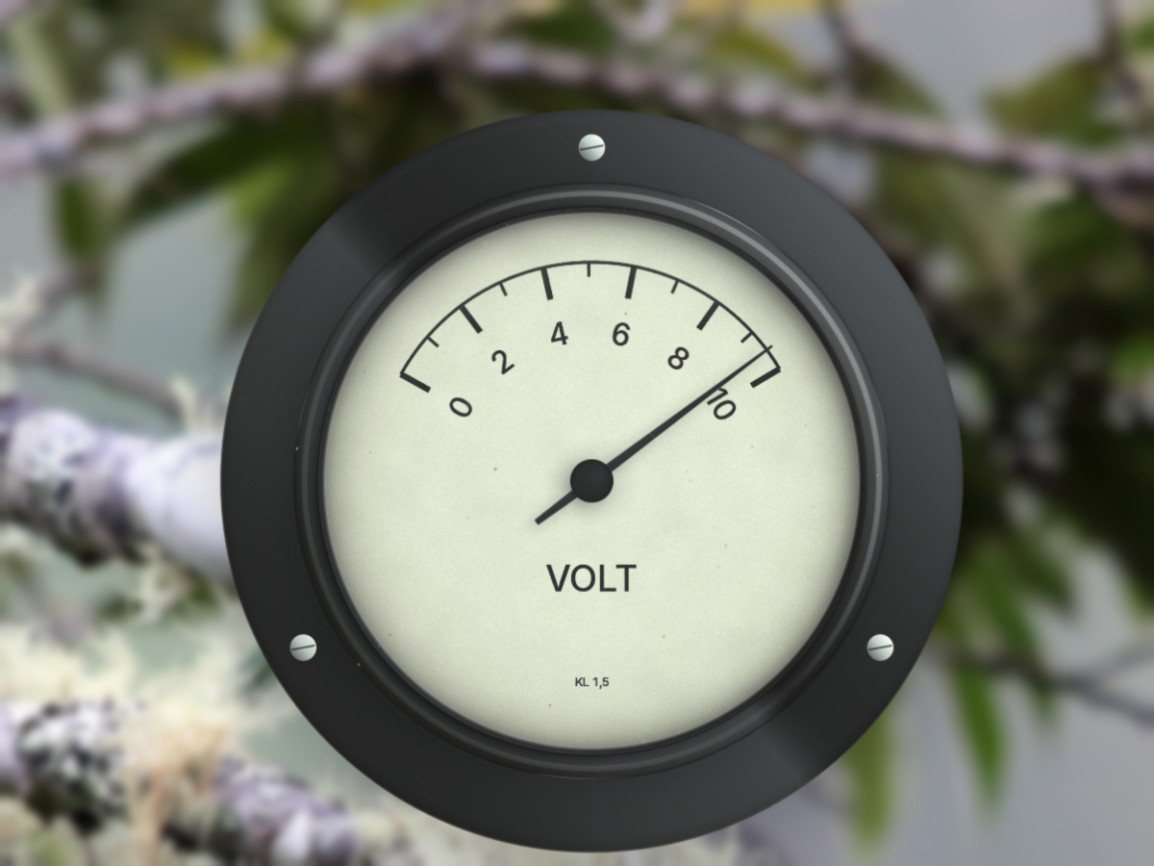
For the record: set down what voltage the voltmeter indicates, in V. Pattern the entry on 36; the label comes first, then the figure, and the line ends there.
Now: 9.5
